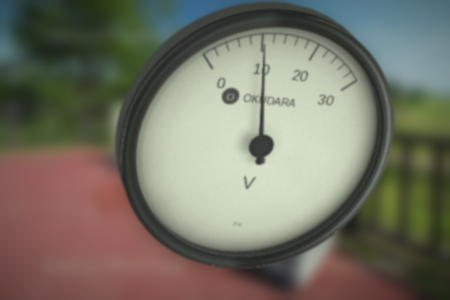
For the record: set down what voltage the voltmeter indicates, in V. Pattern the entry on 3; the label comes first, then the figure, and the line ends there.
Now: 10
